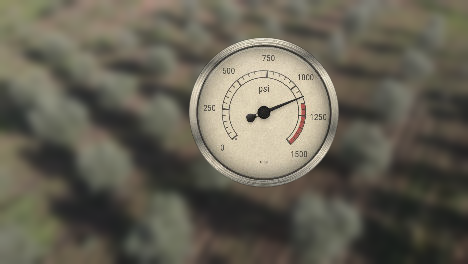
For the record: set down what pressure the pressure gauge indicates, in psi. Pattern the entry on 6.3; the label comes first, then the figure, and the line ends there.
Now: 1100
